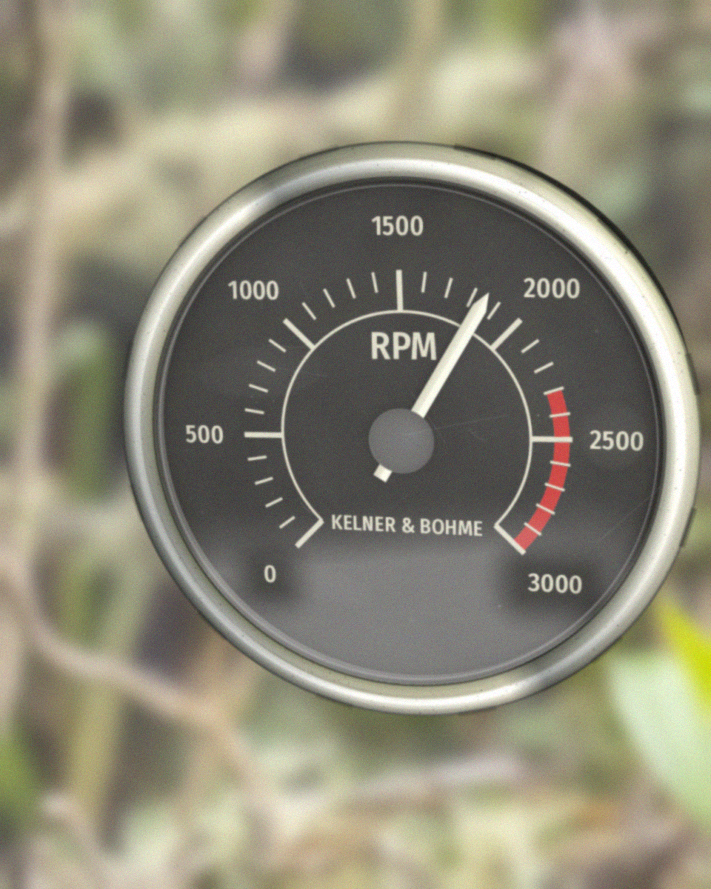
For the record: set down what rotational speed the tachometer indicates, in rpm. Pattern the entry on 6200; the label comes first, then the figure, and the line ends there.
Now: 1850
